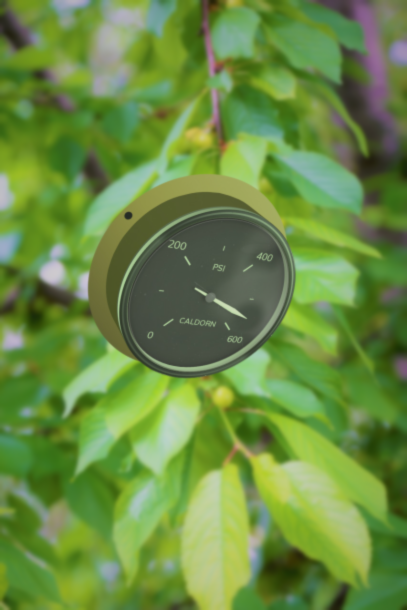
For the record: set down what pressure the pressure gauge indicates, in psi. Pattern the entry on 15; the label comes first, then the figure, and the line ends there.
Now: 550
